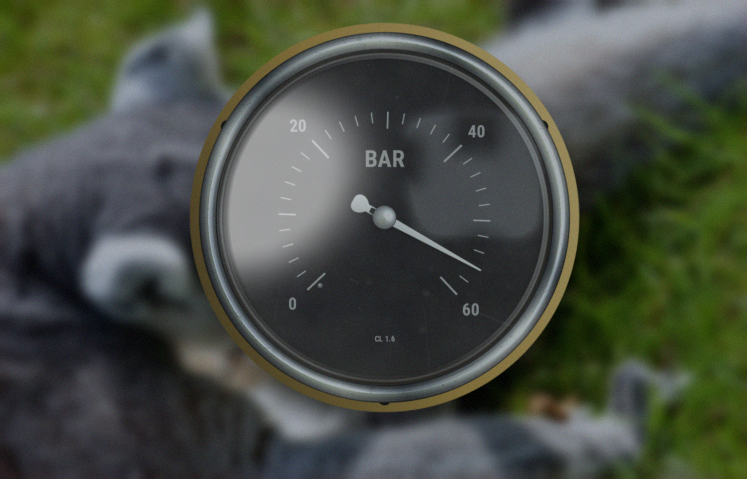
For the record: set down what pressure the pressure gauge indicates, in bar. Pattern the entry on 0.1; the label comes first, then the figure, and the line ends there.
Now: 56
